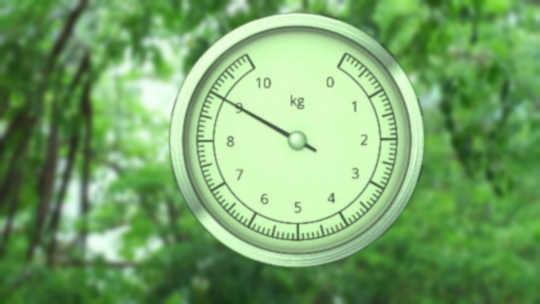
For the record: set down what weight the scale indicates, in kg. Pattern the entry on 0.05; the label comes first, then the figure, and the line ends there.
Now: 9
